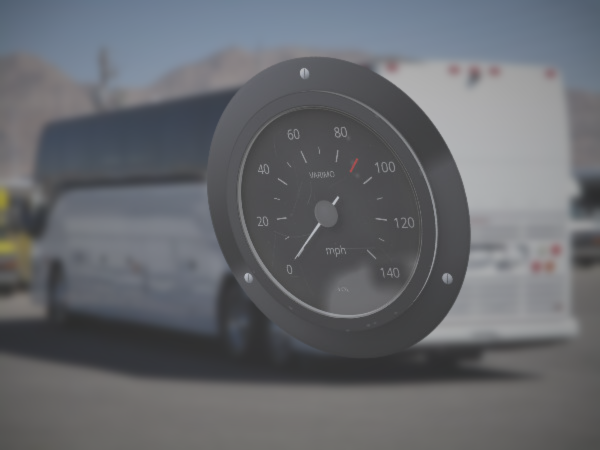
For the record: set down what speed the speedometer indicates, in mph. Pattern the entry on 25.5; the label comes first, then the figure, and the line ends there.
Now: 0
